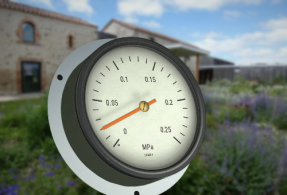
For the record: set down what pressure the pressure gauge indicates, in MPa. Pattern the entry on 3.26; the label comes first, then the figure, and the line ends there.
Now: 0.02
